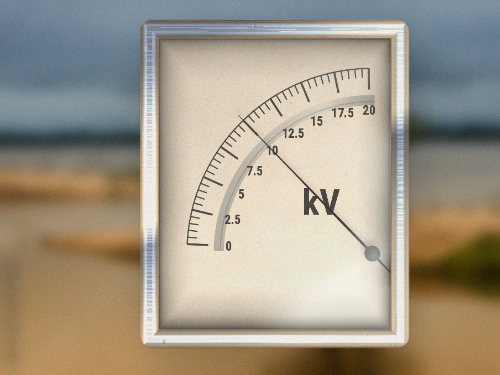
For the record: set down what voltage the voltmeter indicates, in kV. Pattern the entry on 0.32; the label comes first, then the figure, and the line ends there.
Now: 10
